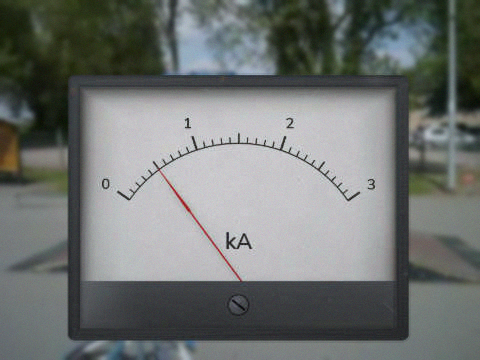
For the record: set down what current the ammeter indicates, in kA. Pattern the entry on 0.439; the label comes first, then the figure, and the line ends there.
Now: 0.5
